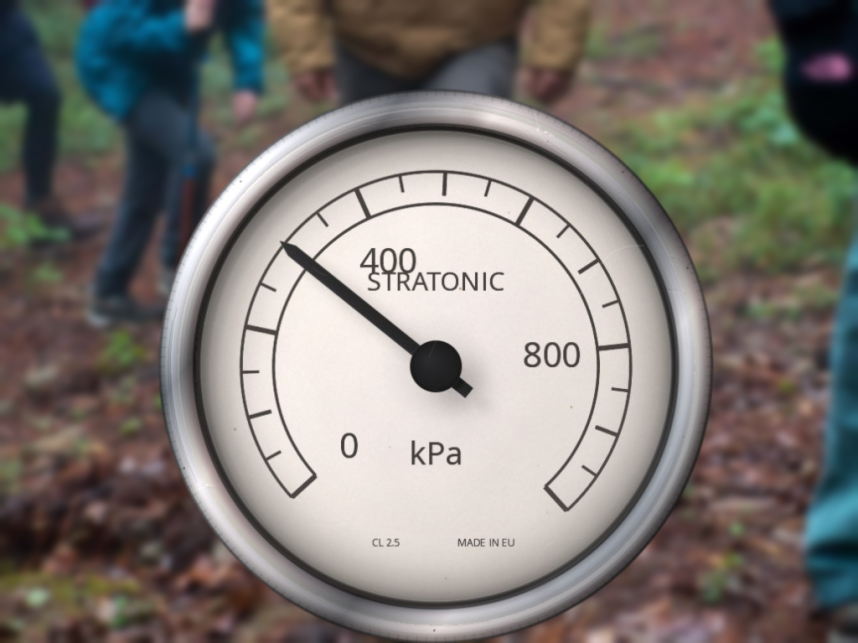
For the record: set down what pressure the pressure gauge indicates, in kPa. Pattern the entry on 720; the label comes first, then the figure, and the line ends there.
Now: 300
